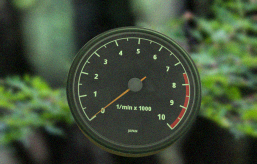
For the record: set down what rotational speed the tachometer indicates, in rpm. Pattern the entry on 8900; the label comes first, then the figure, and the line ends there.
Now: 0
